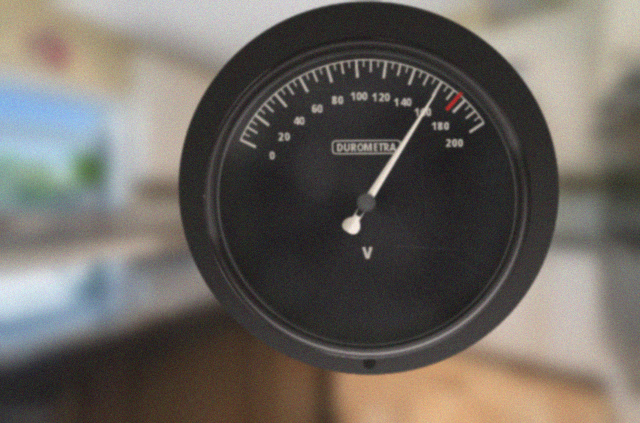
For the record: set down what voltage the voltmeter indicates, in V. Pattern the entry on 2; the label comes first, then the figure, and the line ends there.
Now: 160
